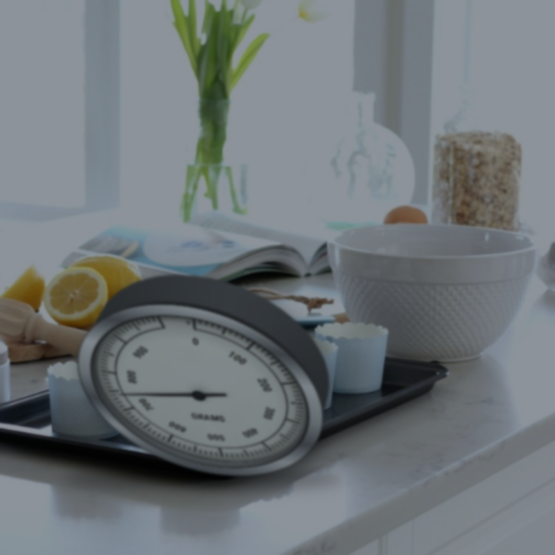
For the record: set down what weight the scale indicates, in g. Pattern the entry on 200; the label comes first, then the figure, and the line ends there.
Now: 750
